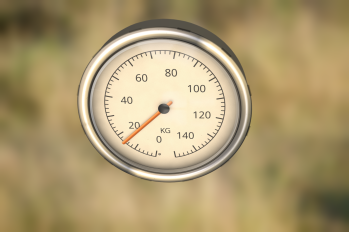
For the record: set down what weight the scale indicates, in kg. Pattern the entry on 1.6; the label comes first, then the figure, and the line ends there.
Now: 16
